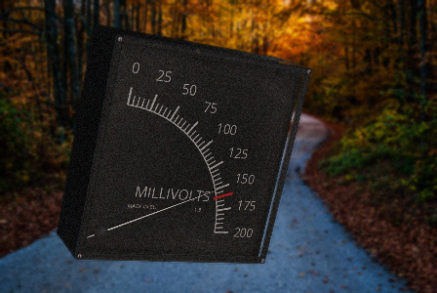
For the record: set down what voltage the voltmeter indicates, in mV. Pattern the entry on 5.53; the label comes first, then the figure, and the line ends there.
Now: 150
